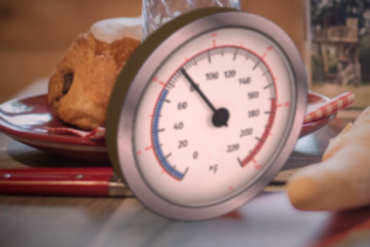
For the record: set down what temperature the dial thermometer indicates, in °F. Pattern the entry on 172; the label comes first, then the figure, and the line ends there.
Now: 80
